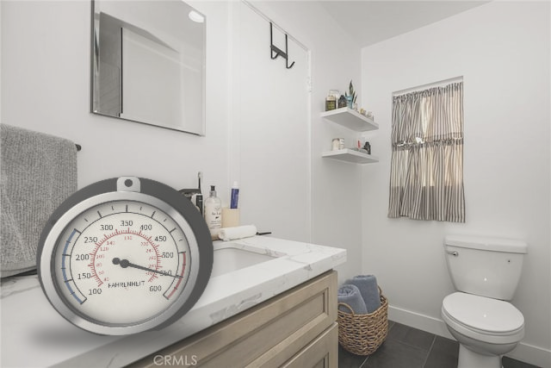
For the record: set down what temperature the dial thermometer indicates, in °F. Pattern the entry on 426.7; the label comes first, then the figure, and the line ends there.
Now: 550
